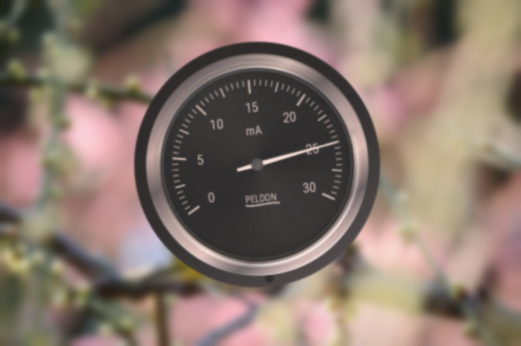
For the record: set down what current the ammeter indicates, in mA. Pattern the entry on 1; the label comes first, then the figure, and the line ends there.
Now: 25
